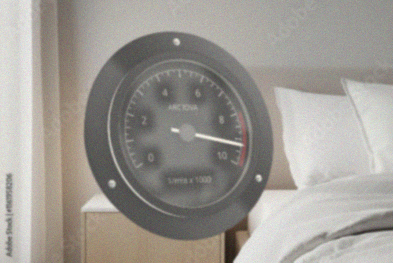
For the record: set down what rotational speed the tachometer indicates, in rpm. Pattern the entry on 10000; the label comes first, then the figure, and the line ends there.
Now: 9250
